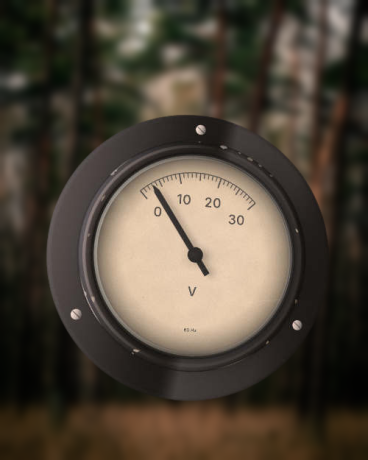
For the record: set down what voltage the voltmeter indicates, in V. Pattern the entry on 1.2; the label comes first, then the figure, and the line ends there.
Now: 3
